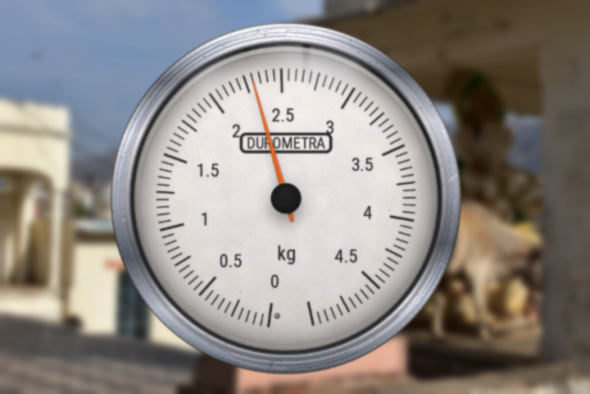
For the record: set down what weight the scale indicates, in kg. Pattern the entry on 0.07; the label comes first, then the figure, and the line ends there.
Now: 2.3
